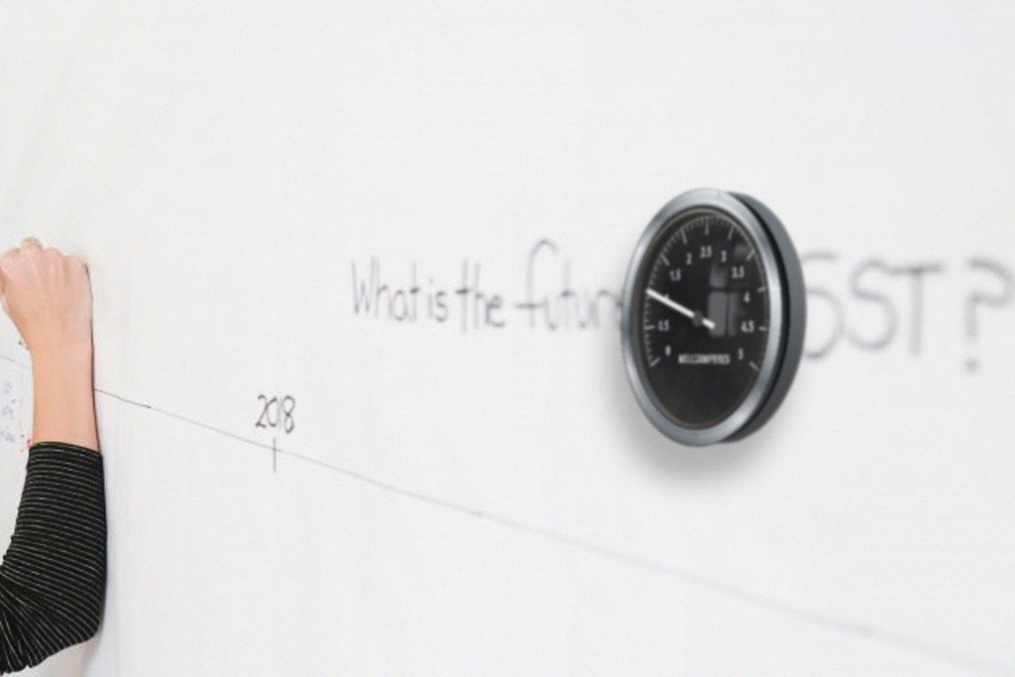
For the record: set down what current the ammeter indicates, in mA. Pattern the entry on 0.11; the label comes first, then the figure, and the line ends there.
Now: 1
